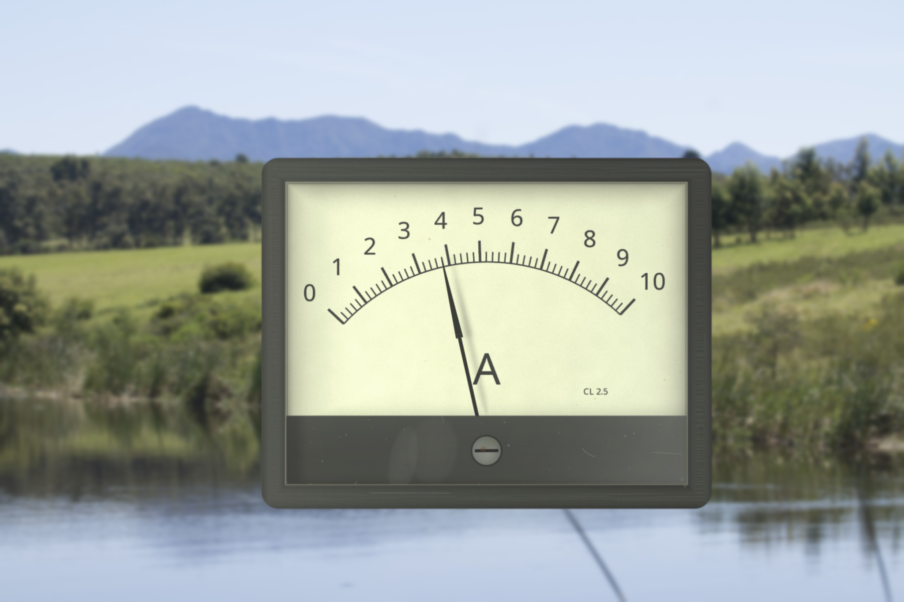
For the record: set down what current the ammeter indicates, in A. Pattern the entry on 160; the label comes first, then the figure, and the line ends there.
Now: 3.8
